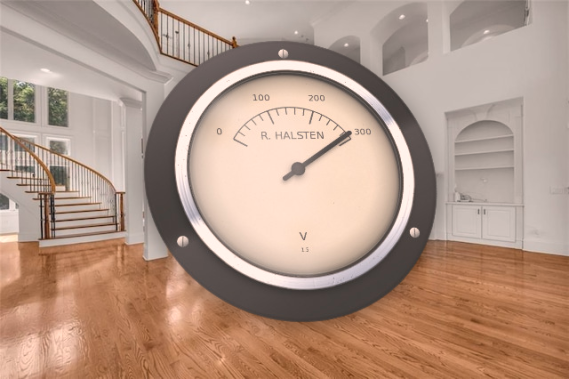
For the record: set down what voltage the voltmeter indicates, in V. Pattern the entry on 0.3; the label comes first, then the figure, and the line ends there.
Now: 290
